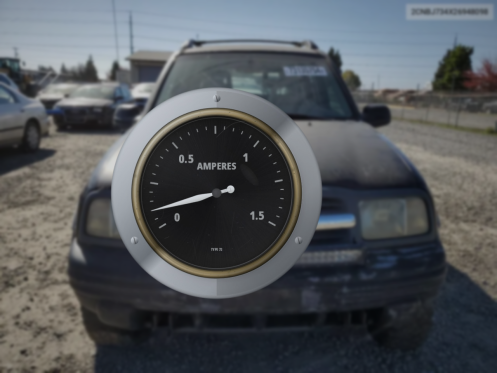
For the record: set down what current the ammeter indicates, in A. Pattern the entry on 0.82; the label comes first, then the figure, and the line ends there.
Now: 0.1
